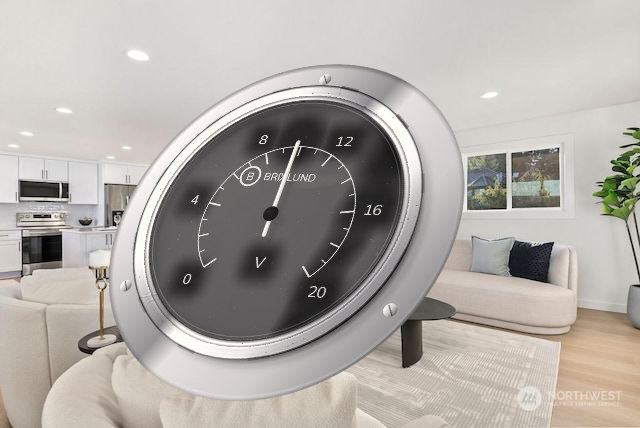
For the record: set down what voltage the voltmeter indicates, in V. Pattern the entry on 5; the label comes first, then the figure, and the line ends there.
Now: 10
